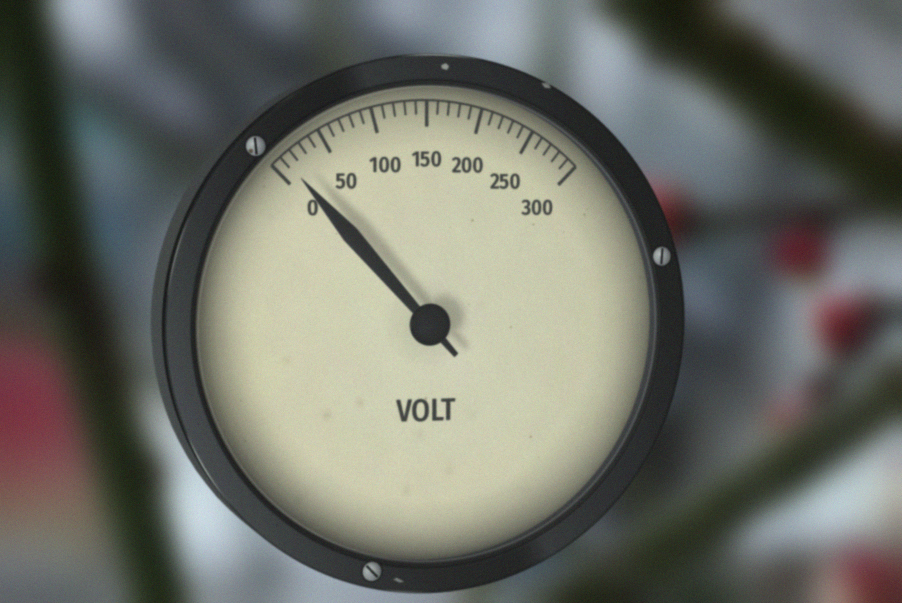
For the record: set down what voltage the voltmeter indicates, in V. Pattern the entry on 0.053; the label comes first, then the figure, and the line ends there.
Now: 10
